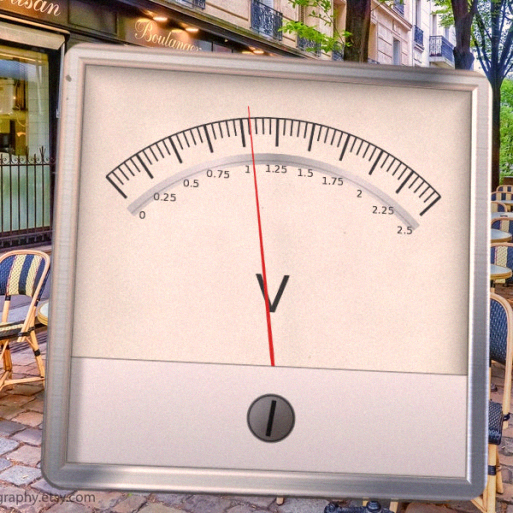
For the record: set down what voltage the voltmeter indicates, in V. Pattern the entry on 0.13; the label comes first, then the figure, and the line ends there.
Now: 1.05
